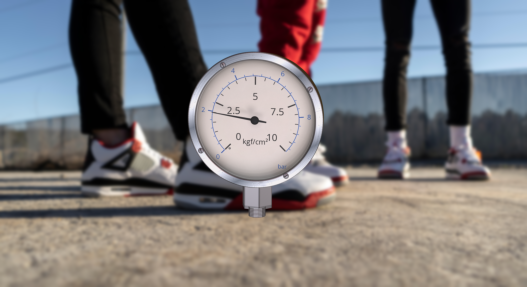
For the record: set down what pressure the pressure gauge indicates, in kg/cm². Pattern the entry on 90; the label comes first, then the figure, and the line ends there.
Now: 2
